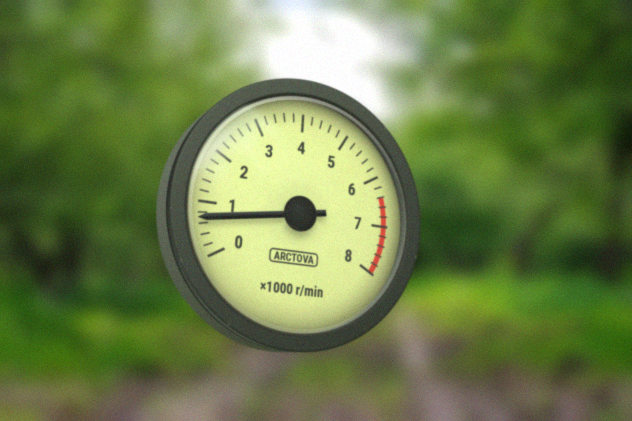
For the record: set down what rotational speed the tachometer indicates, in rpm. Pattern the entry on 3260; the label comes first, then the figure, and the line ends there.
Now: 700
